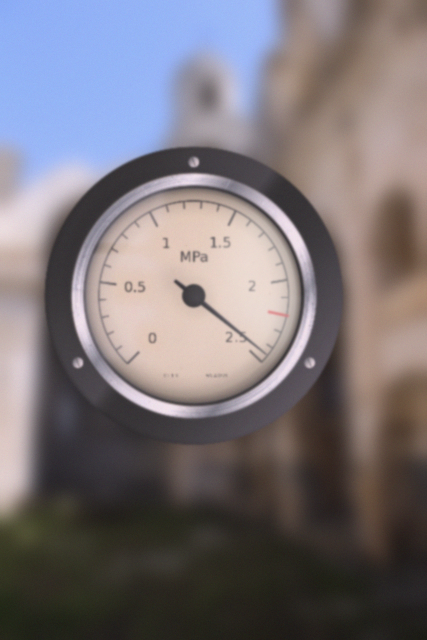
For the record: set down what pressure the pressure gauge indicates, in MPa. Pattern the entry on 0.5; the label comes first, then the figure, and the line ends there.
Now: 2.45
